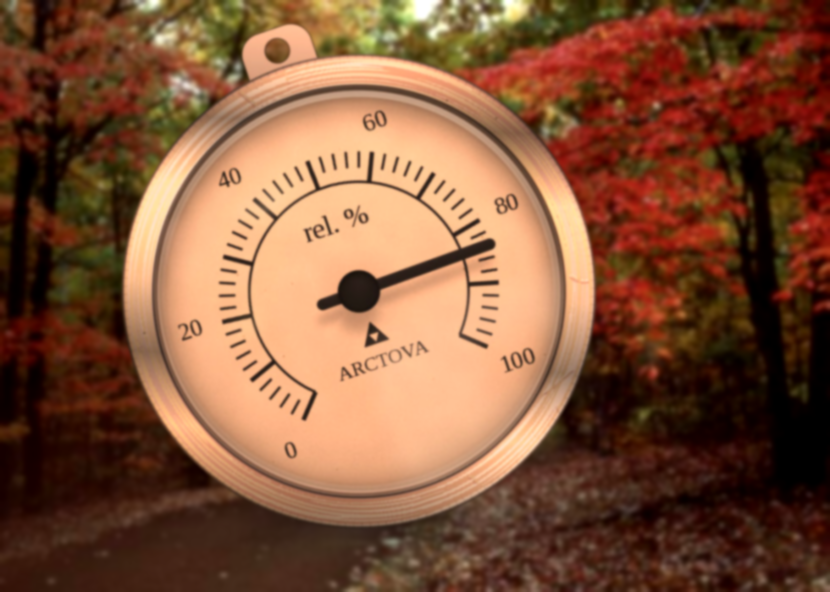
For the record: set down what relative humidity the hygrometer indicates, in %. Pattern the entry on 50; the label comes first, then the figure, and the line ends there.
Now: 84
